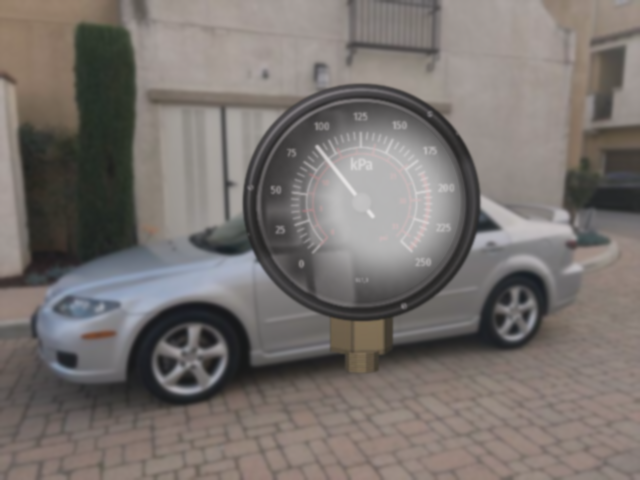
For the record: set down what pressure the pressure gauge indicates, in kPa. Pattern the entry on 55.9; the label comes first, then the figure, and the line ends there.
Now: 90
